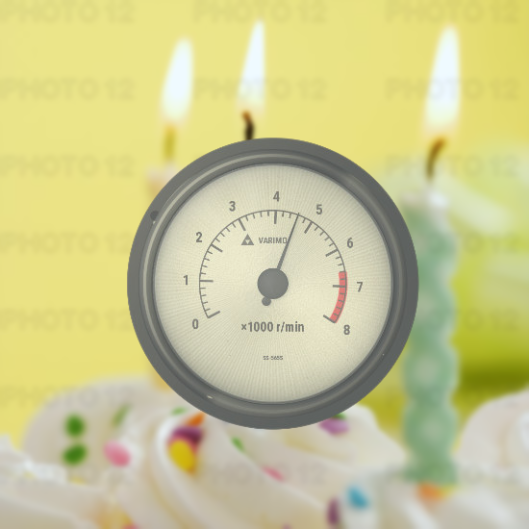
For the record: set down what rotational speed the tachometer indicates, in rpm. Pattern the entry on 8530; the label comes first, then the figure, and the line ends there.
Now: 4600
